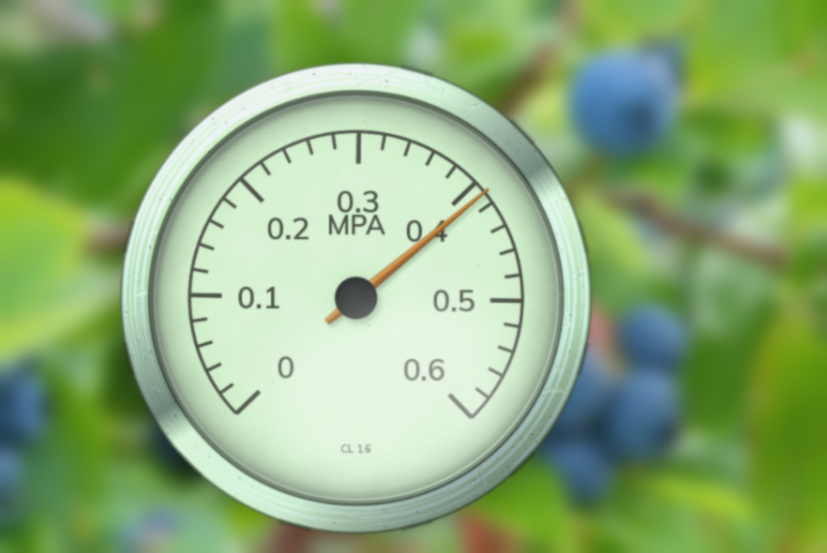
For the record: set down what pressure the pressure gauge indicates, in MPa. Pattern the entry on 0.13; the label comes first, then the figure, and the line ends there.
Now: 0.41
